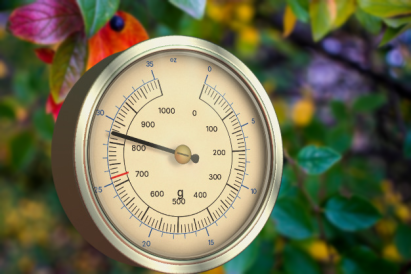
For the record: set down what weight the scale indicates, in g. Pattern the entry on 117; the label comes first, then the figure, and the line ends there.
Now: 820
